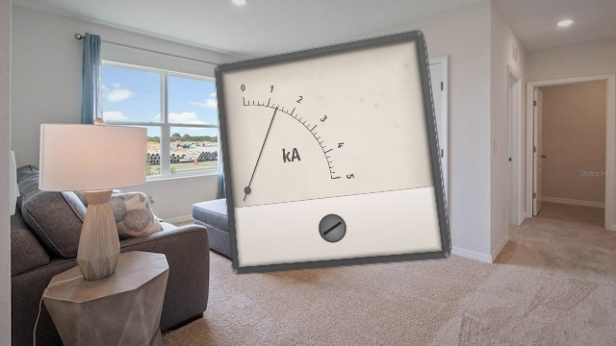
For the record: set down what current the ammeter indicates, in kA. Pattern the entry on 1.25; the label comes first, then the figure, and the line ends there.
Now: 1.4
